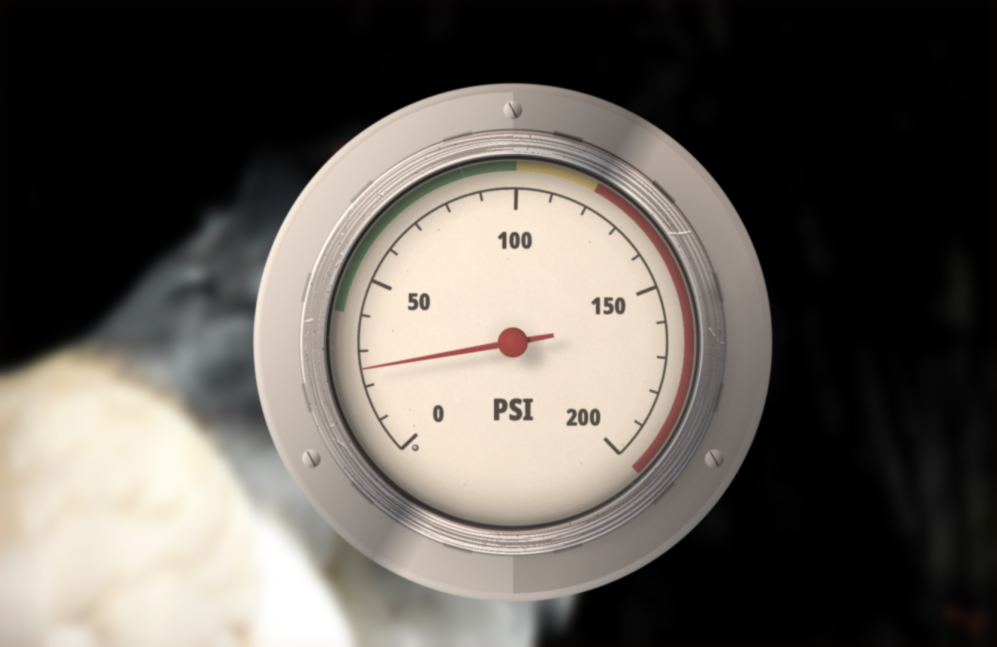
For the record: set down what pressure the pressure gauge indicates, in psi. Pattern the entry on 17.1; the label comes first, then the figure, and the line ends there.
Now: 25
